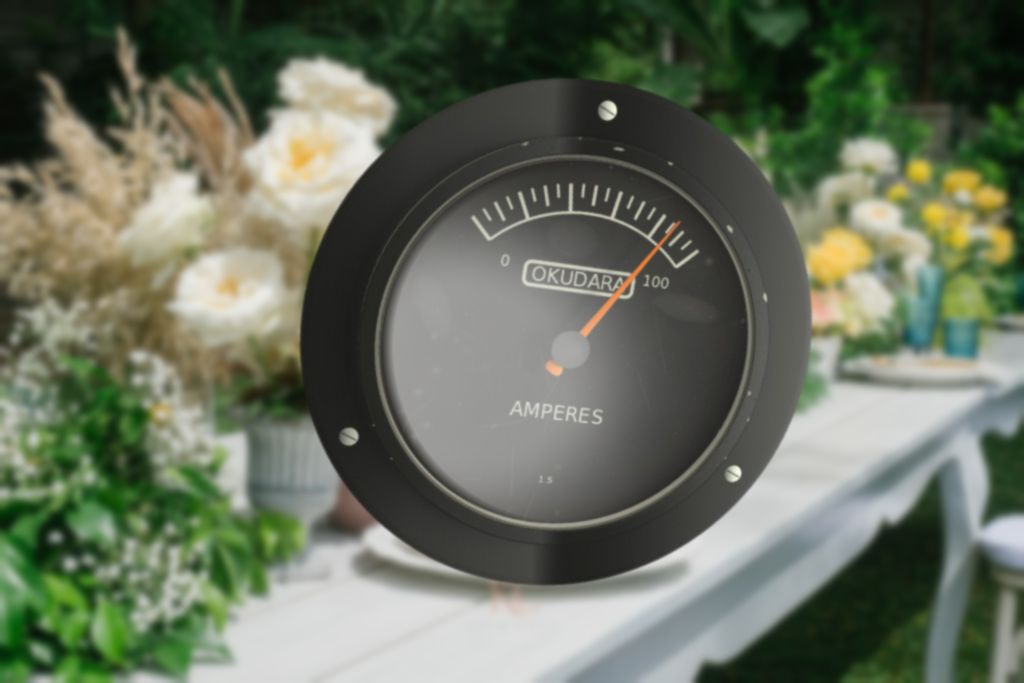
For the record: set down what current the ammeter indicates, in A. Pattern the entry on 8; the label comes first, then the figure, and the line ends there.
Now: 85
